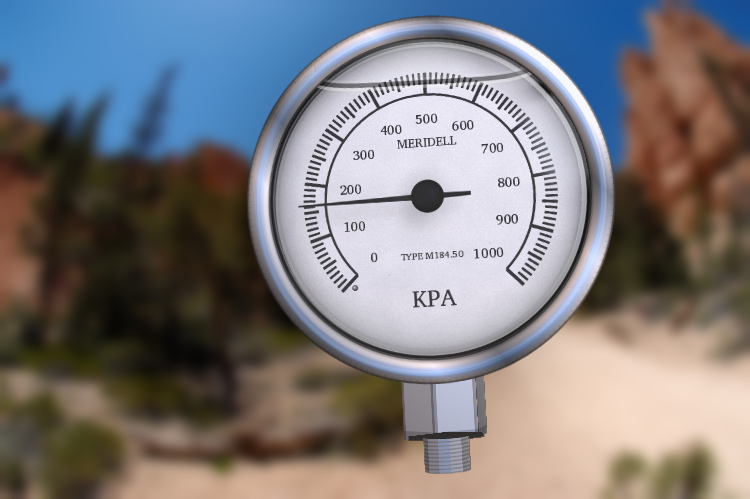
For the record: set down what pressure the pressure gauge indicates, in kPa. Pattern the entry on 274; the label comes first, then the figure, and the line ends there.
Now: 160
